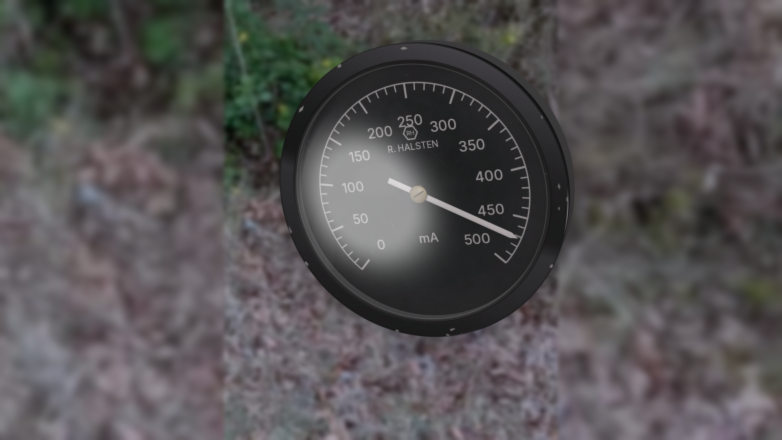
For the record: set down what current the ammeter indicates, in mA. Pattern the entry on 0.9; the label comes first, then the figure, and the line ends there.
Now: 470
